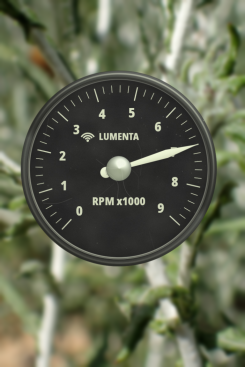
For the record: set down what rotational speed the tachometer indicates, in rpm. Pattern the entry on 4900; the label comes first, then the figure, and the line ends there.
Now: 7000
